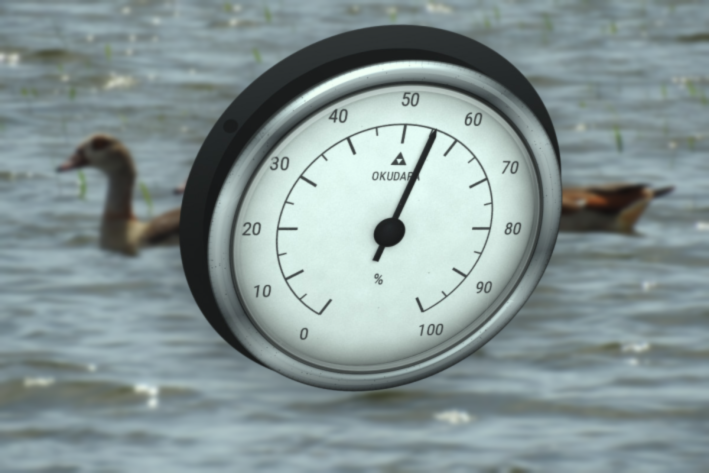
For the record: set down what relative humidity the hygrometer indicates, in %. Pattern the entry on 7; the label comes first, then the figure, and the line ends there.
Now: 55
